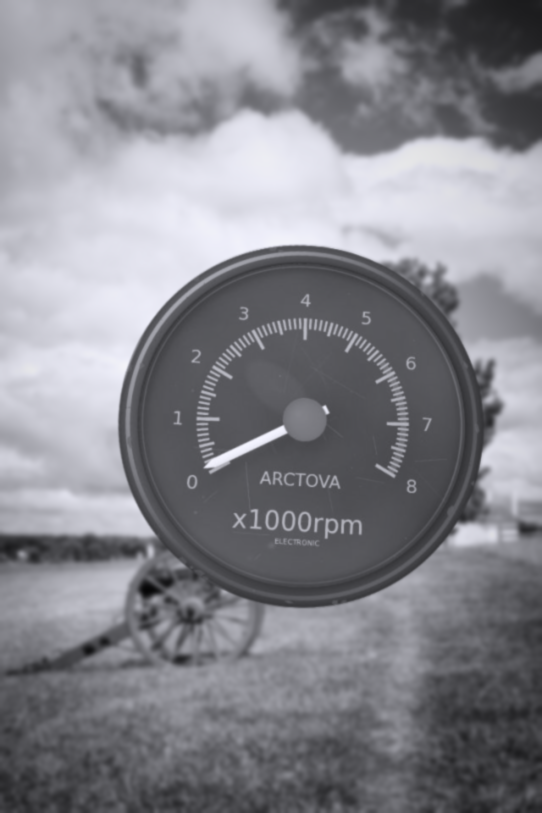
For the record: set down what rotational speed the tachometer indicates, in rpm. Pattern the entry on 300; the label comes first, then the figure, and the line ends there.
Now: 100
